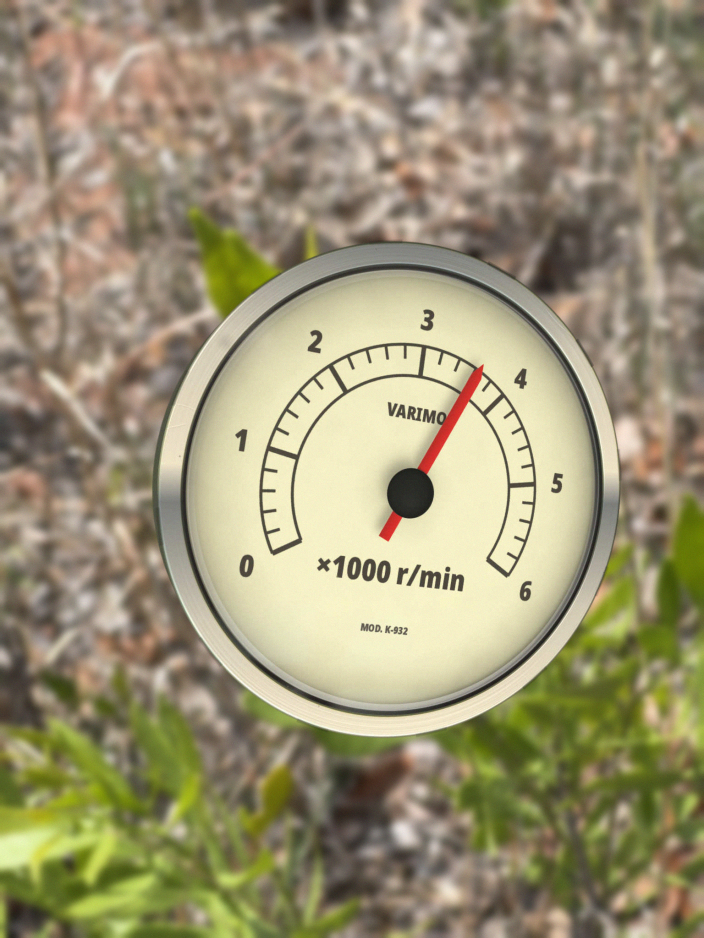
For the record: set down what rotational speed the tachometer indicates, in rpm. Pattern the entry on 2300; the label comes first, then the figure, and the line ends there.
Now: 3600
